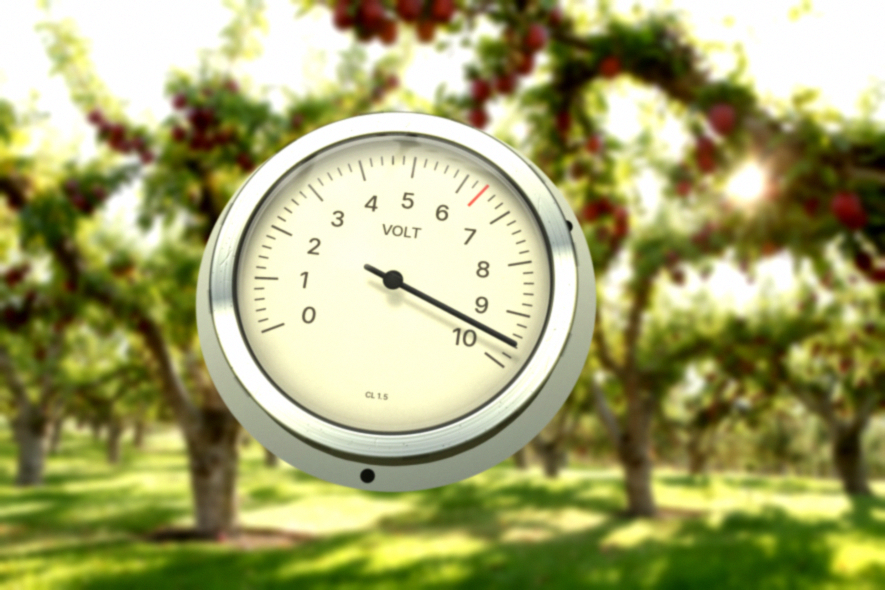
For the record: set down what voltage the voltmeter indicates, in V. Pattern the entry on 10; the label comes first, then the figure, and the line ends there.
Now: 9.6
